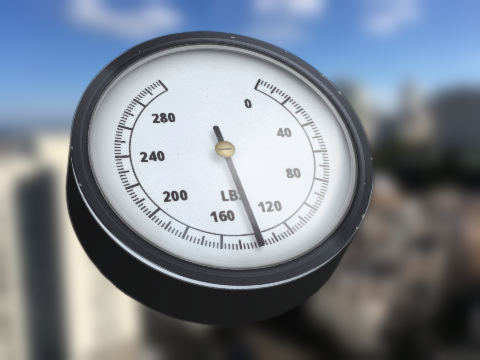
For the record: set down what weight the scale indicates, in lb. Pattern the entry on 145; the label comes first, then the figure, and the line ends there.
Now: 140
